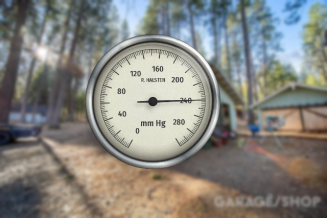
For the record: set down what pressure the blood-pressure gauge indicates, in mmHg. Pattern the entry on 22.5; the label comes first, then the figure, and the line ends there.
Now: 240
